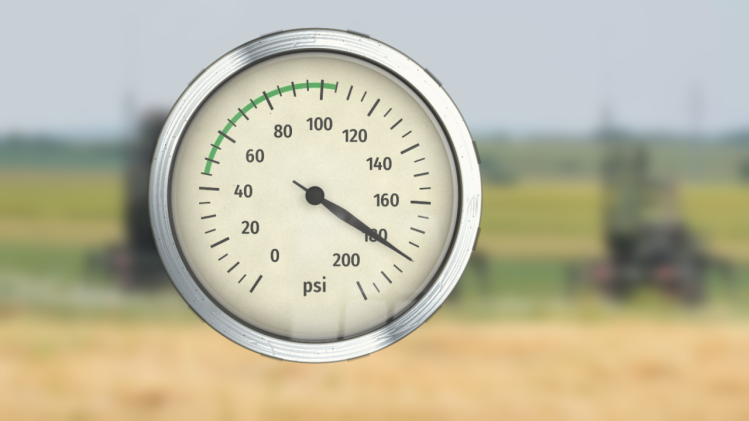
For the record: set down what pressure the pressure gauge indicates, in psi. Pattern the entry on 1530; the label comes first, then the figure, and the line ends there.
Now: 180
